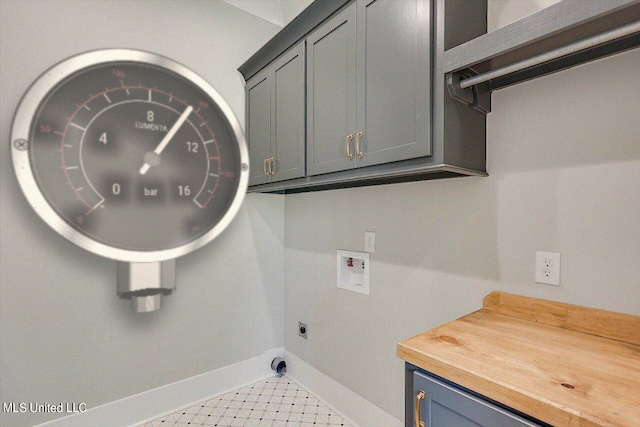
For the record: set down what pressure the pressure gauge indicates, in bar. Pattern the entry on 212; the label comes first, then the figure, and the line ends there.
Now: 10
